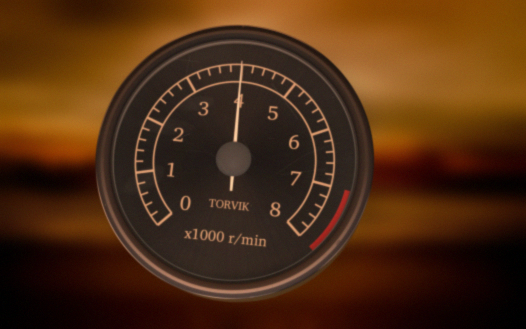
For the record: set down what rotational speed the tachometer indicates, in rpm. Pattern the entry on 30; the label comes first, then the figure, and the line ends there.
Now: 4000
